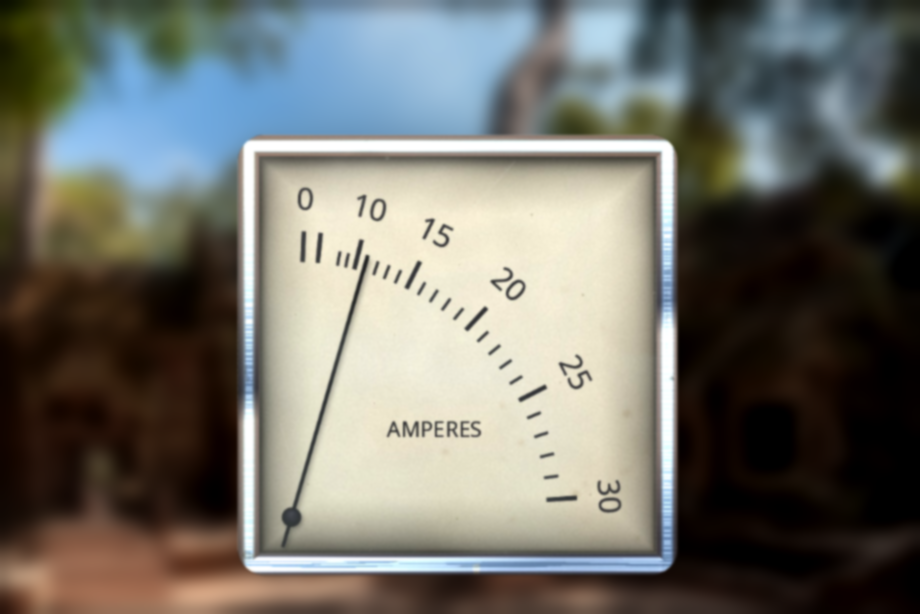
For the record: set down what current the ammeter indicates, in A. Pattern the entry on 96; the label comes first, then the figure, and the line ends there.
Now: 11
